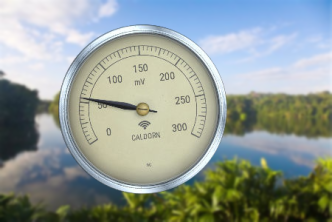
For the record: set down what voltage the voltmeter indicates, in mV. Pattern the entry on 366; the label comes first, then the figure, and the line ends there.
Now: 55
